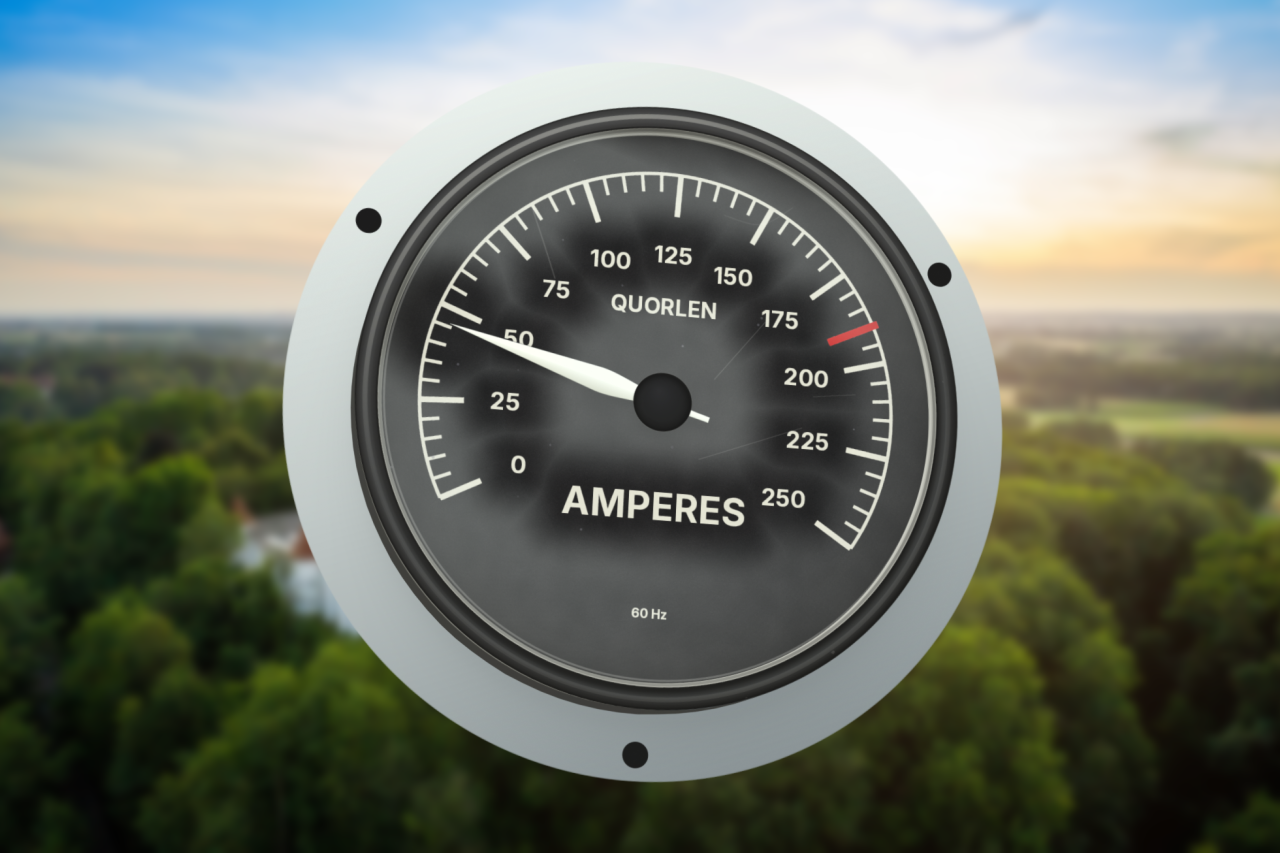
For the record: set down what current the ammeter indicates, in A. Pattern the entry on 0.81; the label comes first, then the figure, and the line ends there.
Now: 45
